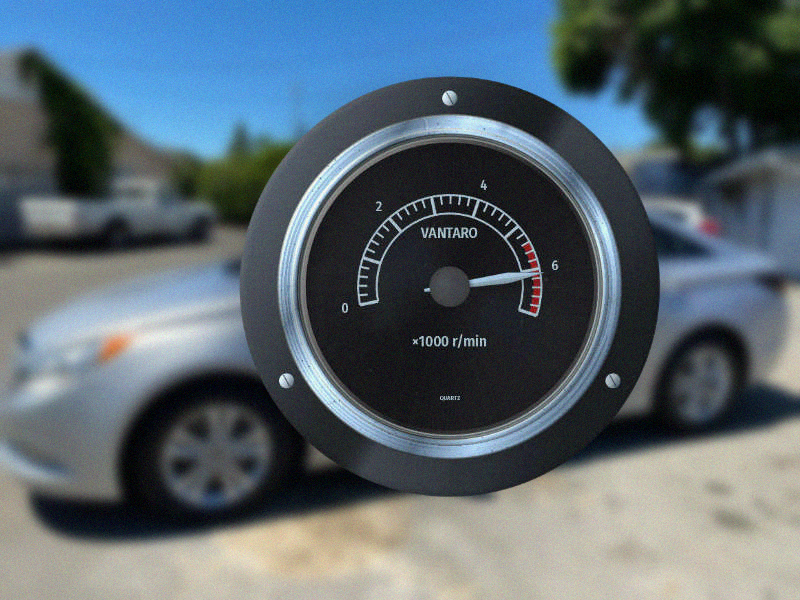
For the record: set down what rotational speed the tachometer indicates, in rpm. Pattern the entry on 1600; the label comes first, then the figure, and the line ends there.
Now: 6100
